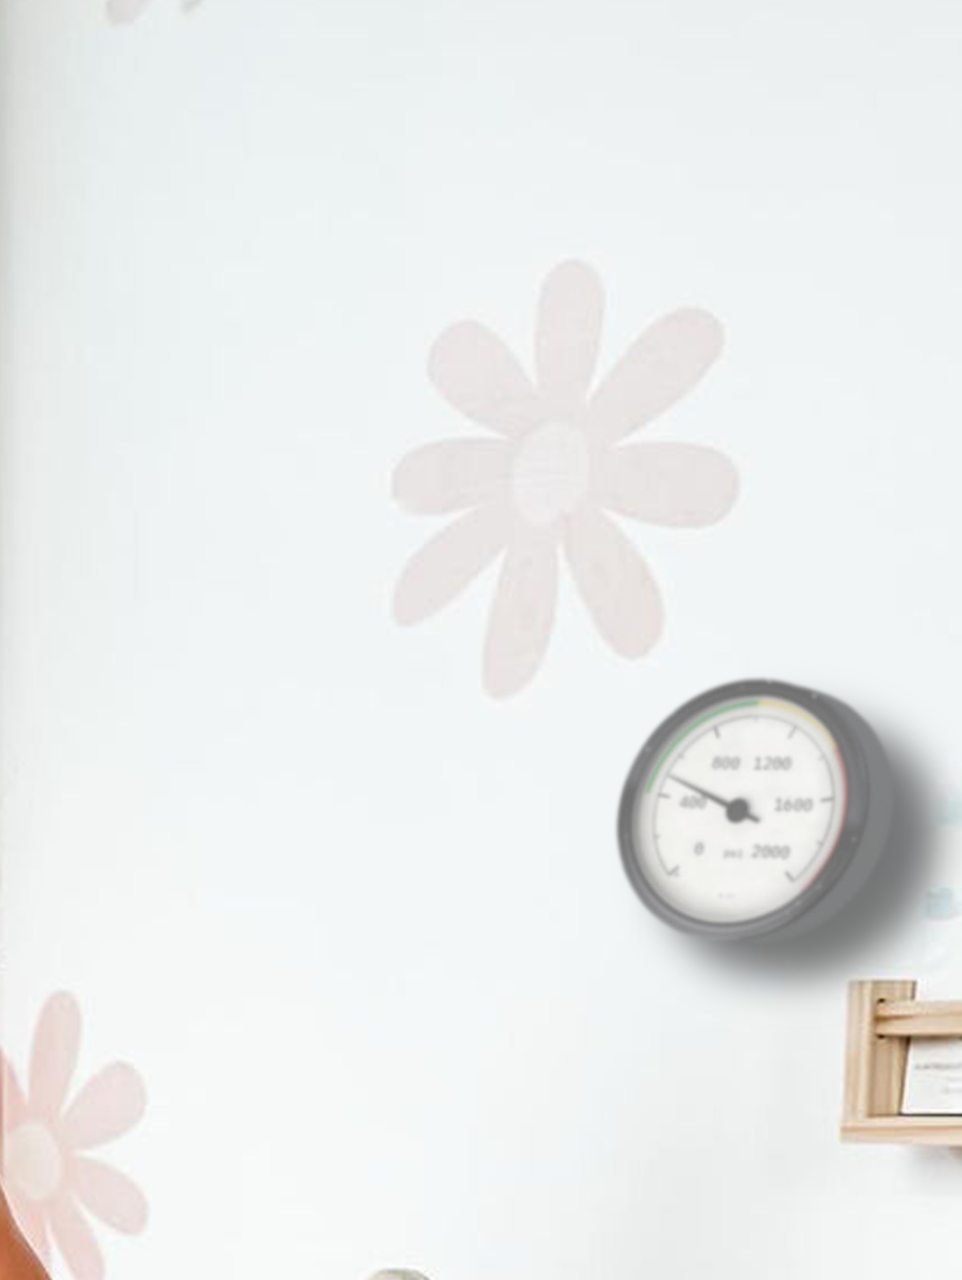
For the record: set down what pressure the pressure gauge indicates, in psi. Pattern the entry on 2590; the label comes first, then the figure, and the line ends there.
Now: 500
